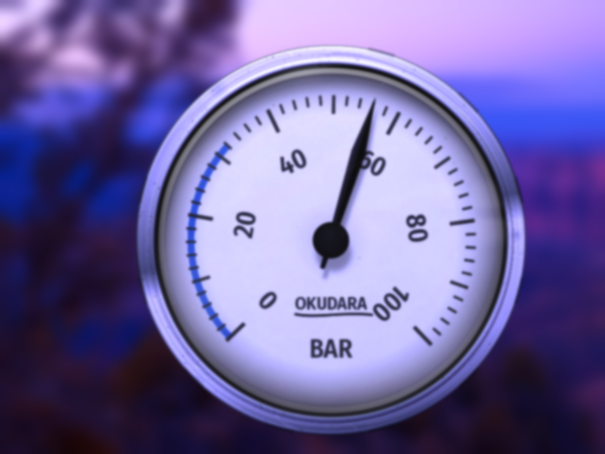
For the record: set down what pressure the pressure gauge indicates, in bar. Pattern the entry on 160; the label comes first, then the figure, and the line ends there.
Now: 56
